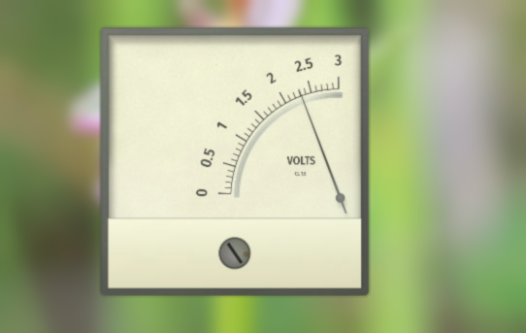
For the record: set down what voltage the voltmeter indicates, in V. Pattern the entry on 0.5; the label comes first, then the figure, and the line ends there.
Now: 2.3
